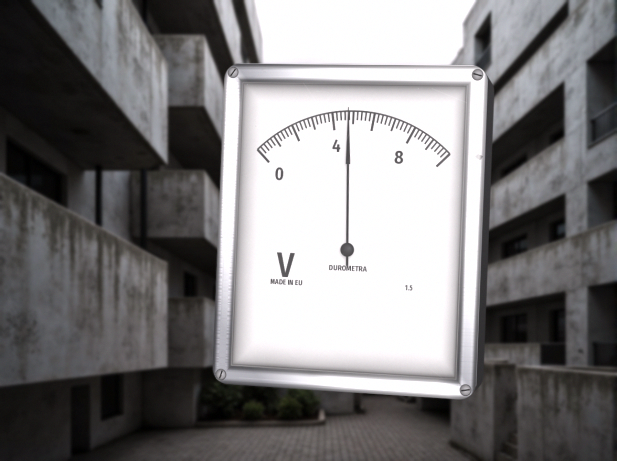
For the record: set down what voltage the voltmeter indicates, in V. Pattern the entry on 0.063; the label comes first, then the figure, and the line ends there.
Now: 4.8
